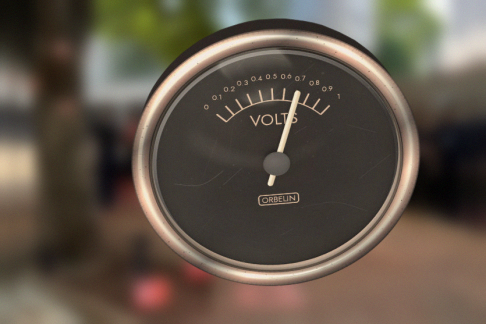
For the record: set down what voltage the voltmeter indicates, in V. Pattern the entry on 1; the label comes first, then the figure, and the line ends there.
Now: 0.7
